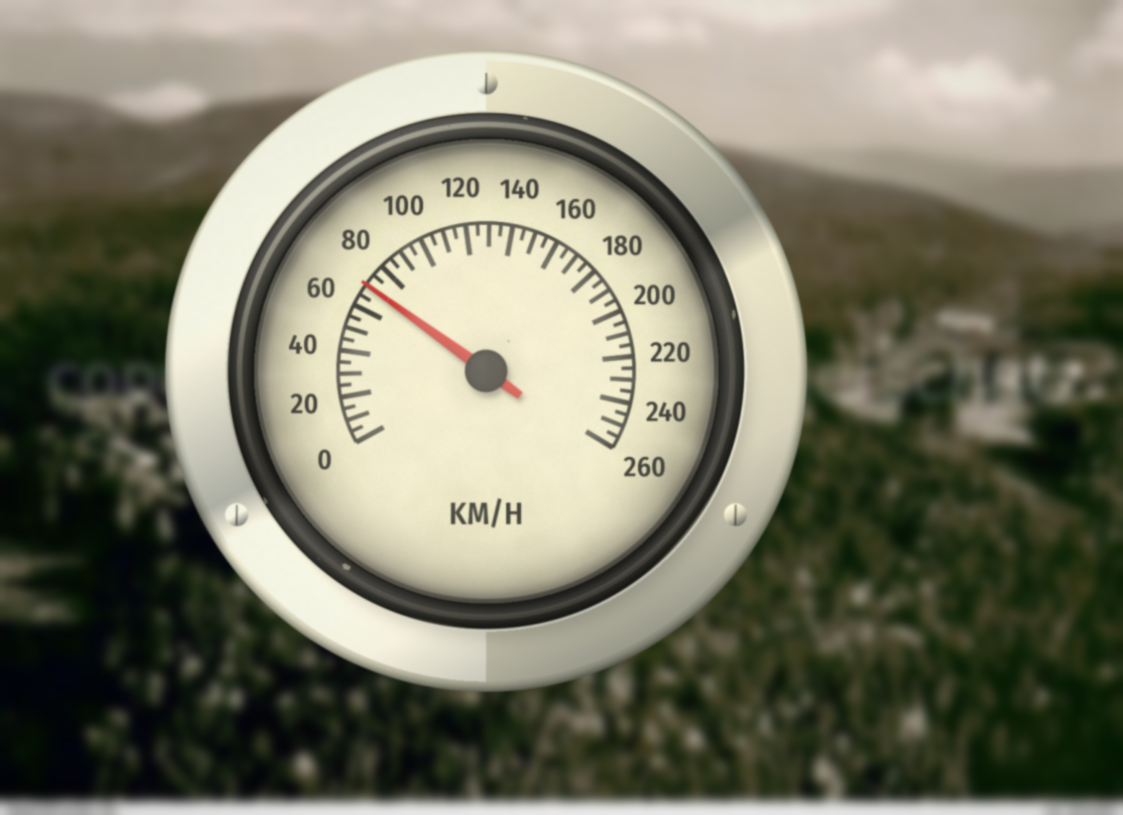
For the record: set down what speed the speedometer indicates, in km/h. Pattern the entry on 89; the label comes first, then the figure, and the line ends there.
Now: 70
